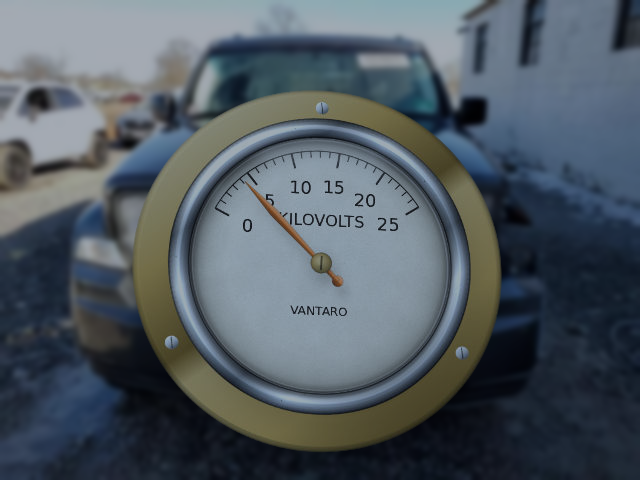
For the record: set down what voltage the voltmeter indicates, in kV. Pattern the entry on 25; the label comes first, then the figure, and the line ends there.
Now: 4
